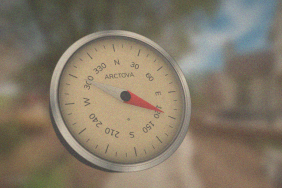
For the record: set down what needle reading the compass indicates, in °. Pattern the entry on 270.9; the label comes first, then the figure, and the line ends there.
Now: 120
